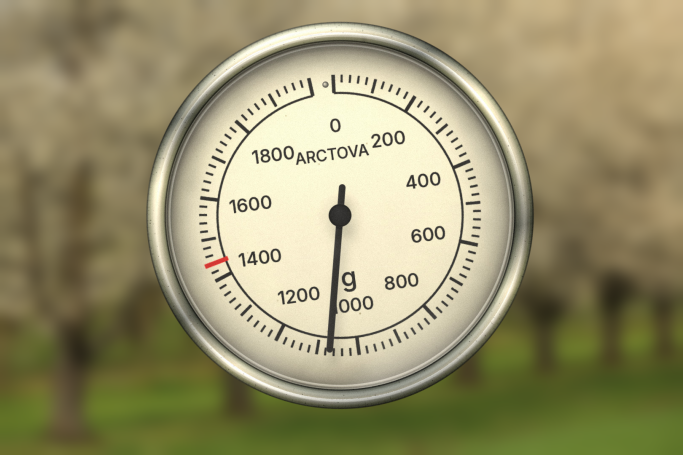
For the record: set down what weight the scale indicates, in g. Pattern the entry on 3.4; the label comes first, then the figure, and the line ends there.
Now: 1070
